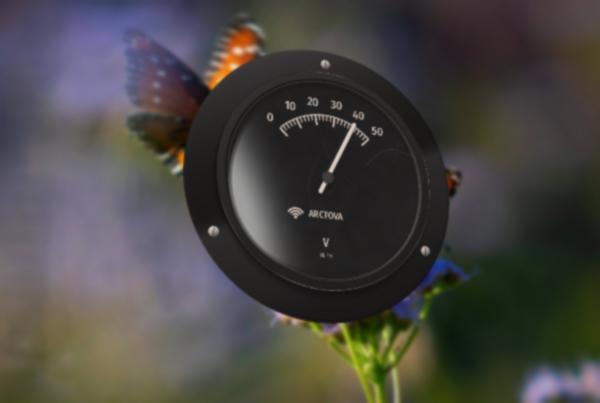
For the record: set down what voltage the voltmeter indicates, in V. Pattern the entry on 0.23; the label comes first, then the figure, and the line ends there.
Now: 40
